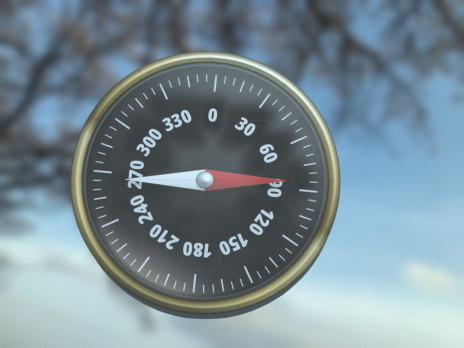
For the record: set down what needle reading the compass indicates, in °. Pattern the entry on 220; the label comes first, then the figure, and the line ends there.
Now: 85
